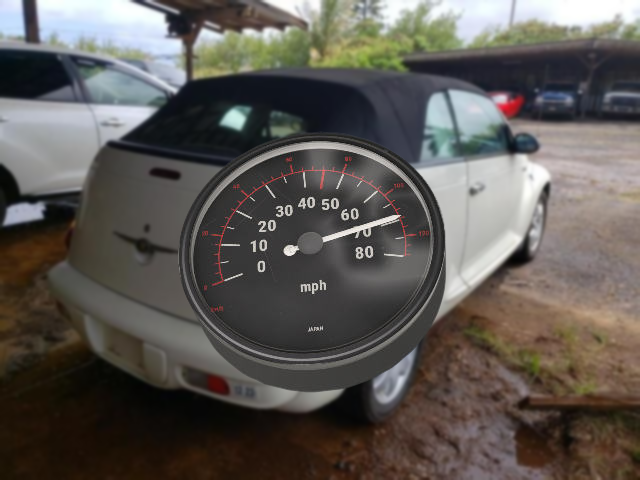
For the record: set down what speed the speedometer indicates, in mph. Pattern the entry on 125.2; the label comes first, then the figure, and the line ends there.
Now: 70
